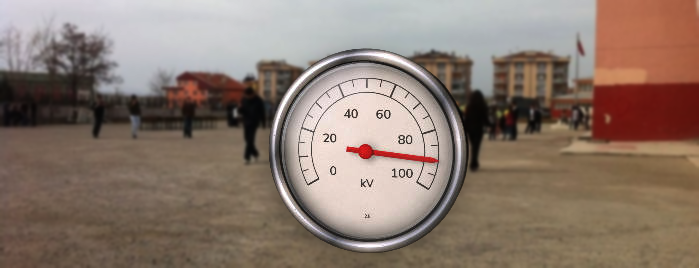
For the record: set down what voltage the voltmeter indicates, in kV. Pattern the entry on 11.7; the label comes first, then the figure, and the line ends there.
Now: 90
